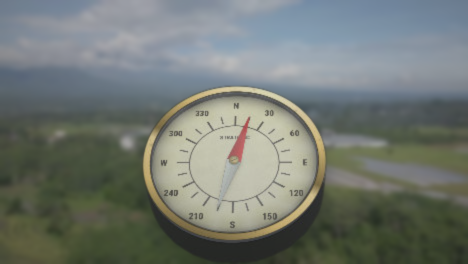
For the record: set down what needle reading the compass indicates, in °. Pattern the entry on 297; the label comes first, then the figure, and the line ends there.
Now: 15
